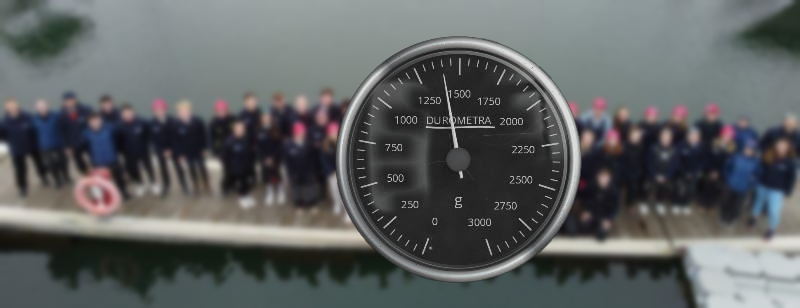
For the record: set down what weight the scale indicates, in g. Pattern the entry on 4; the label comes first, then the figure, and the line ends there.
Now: 1400
